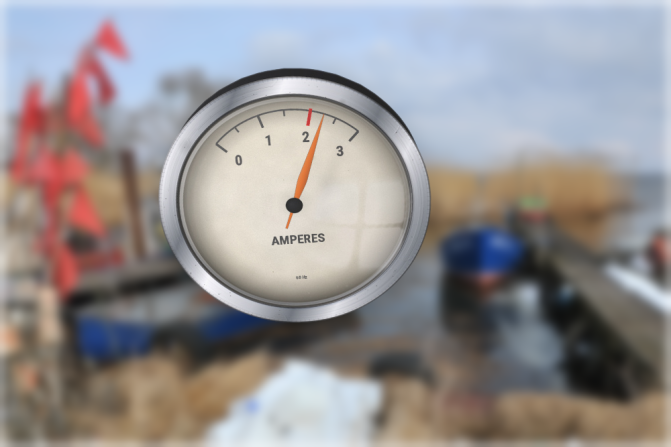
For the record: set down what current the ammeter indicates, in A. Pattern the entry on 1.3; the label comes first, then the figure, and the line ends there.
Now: 2.25
